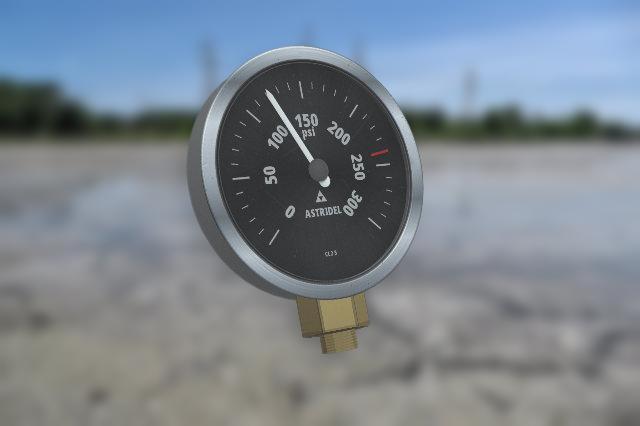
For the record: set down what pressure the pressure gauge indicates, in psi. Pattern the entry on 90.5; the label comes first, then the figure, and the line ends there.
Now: 120
